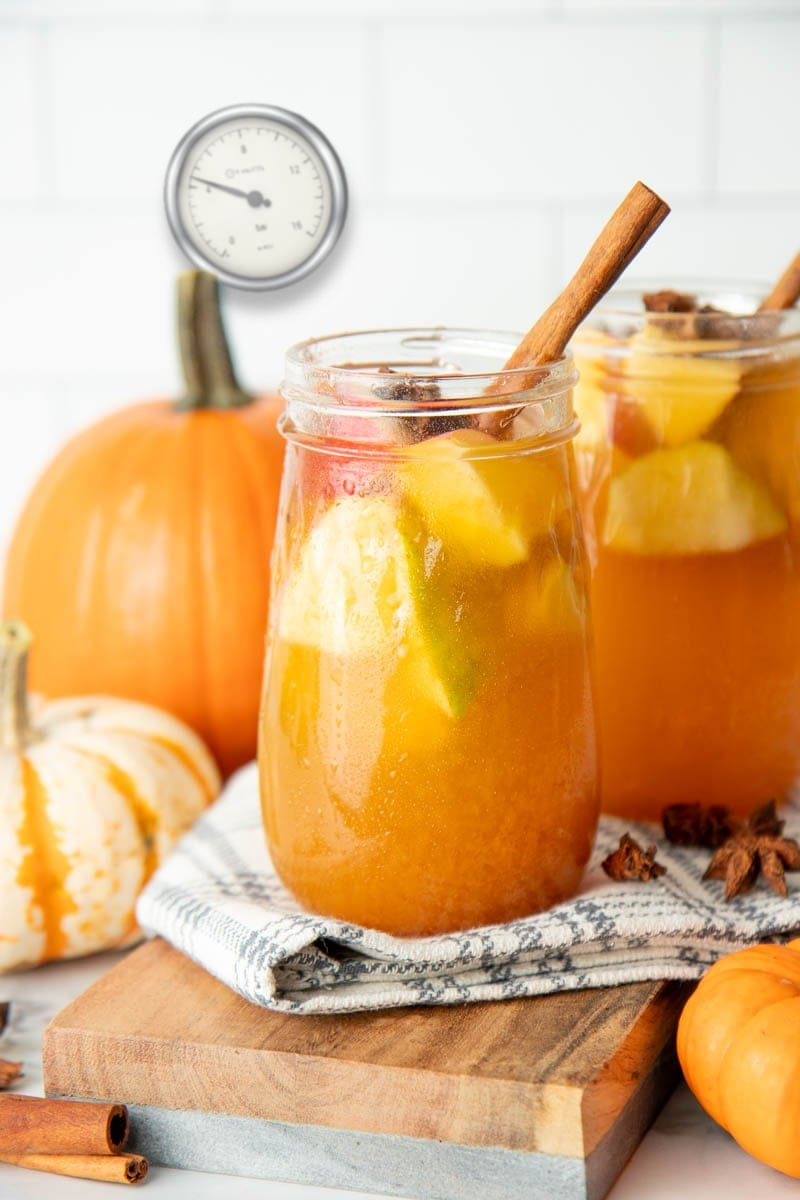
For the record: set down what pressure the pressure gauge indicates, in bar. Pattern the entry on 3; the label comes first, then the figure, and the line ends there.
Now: 4.5
